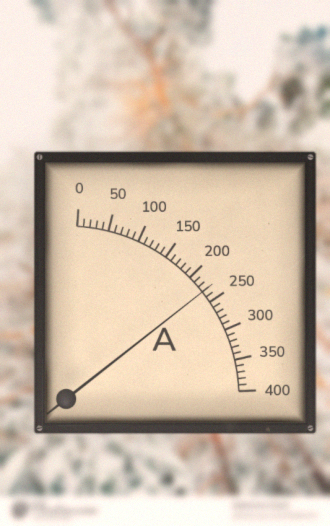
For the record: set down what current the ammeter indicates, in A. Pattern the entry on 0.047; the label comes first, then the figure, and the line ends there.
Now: 230
